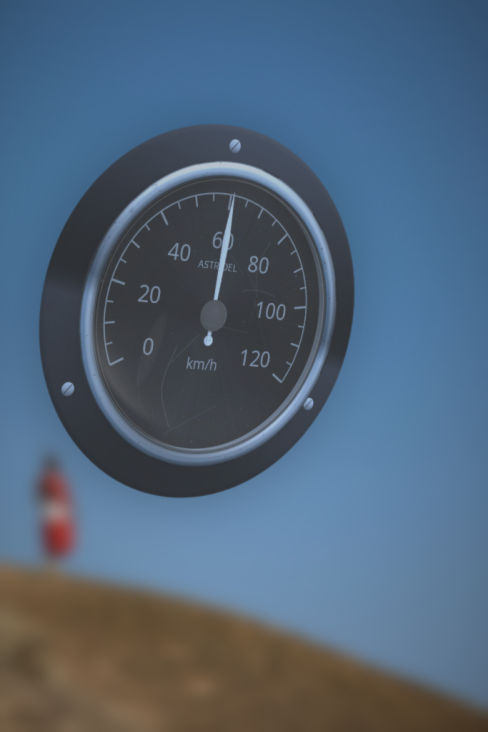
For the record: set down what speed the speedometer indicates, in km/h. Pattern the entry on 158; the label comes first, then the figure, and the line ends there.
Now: 60
